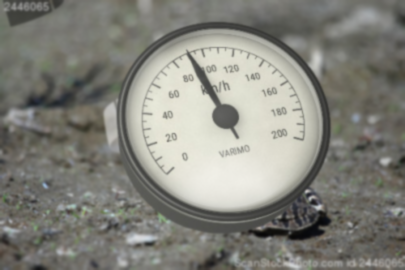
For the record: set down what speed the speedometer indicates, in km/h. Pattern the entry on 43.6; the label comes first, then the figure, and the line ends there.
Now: 90
